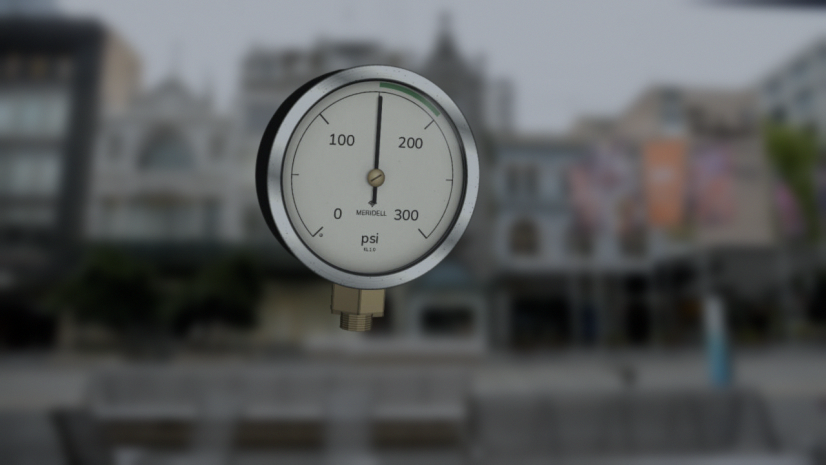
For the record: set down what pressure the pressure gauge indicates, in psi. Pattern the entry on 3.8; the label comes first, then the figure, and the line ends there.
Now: 150
